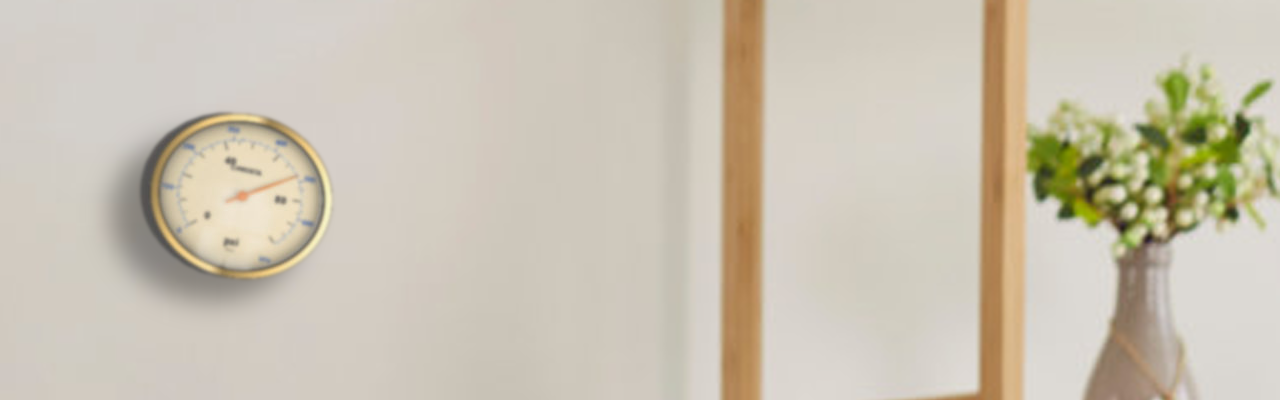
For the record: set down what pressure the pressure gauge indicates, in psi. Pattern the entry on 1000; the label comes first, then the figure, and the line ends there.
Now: 70
